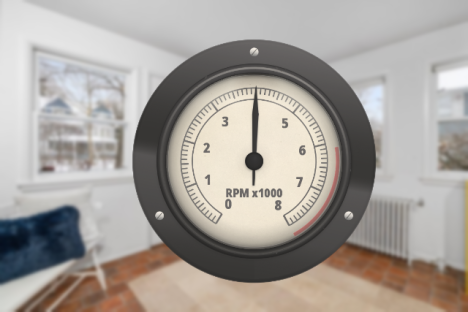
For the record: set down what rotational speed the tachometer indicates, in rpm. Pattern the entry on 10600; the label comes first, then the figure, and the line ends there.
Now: 4000
